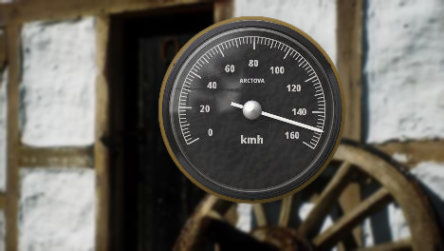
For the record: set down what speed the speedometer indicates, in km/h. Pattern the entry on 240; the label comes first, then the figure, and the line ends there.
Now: 150
